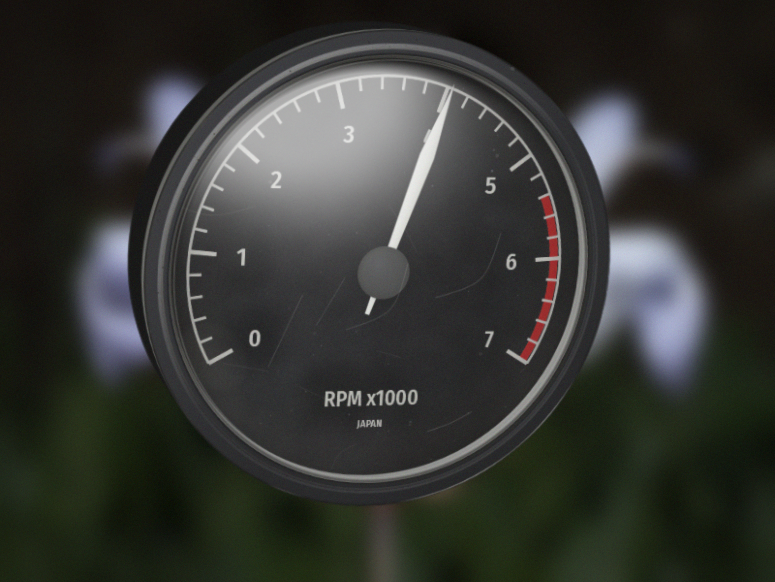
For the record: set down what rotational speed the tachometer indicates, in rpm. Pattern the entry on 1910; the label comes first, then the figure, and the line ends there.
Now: 4000
